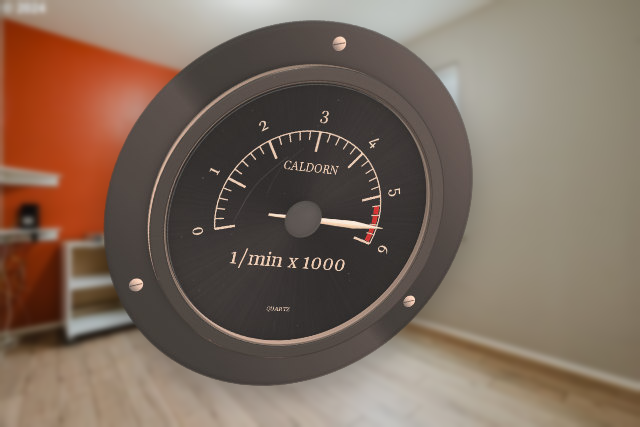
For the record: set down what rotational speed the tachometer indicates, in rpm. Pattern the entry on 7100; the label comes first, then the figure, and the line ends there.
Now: 5600
